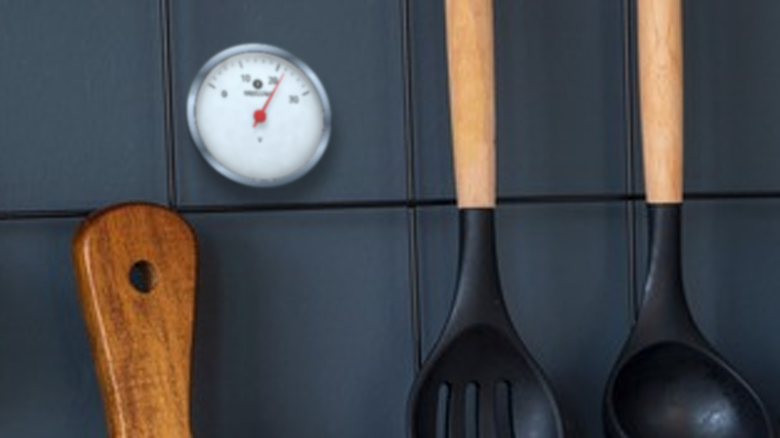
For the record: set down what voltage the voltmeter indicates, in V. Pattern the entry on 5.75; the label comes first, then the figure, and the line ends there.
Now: 22
